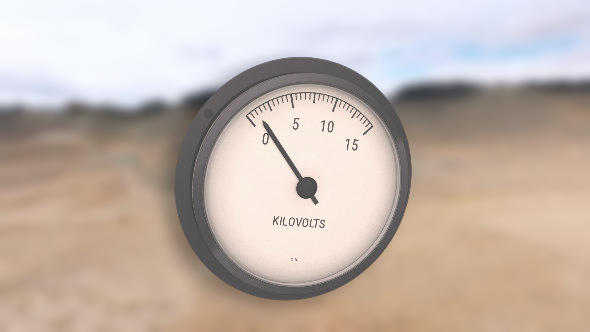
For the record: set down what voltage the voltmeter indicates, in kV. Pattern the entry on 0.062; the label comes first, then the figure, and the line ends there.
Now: 1
